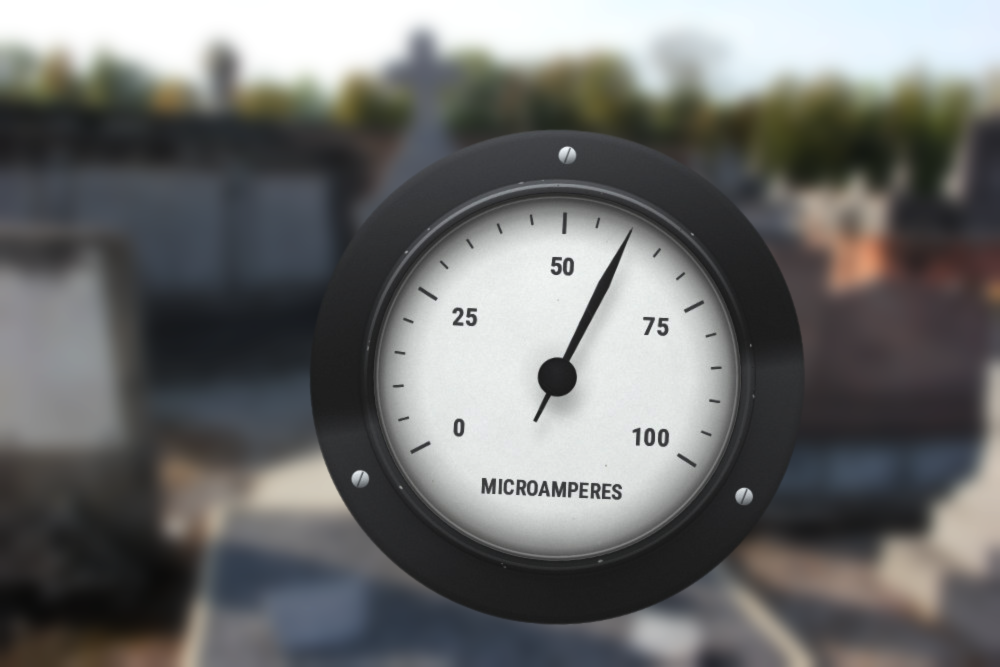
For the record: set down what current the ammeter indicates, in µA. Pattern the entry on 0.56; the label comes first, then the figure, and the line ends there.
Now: 60
